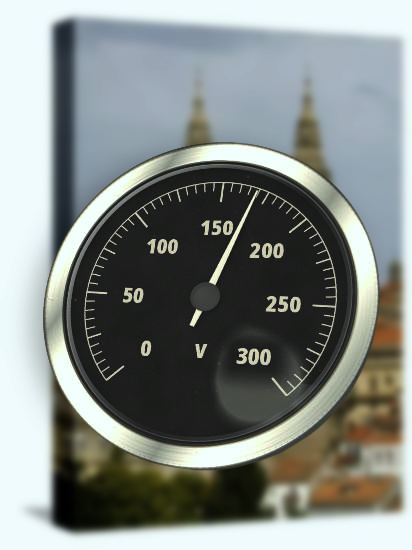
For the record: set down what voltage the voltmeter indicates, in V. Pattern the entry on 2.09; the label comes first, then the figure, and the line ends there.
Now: 170
